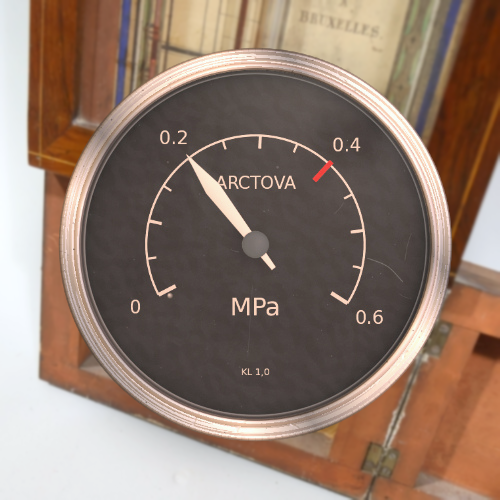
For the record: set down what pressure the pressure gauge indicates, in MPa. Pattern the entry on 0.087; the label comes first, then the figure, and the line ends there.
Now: 0.2
